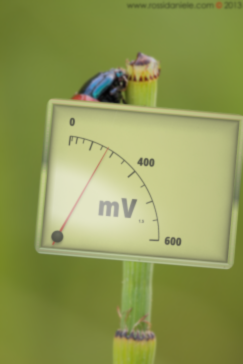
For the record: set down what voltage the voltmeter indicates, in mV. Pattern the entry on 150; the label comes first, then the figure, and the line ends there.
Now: 275
